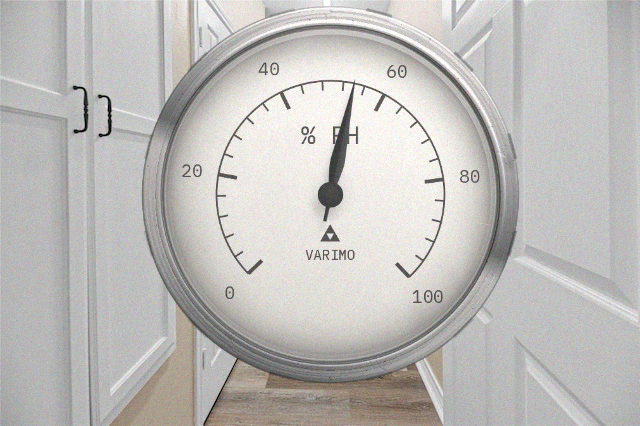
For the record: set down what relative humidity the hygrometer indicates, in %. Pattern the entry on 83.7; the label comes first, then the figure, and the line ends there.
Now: 54
